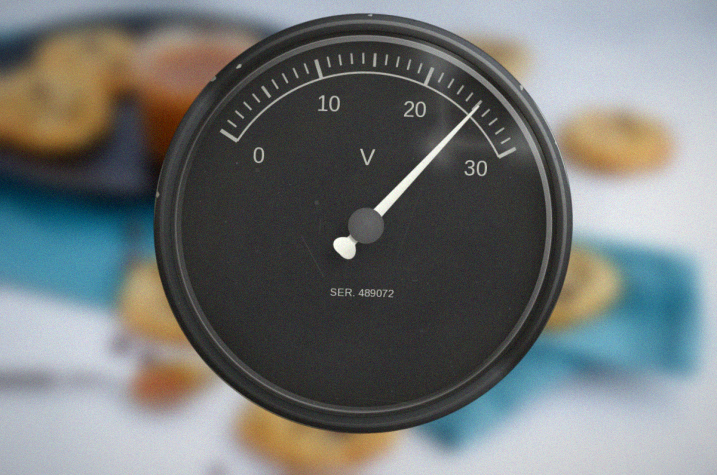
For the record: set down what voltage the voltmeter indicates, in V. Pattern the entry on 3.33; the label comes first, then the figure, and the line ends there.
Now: 25
